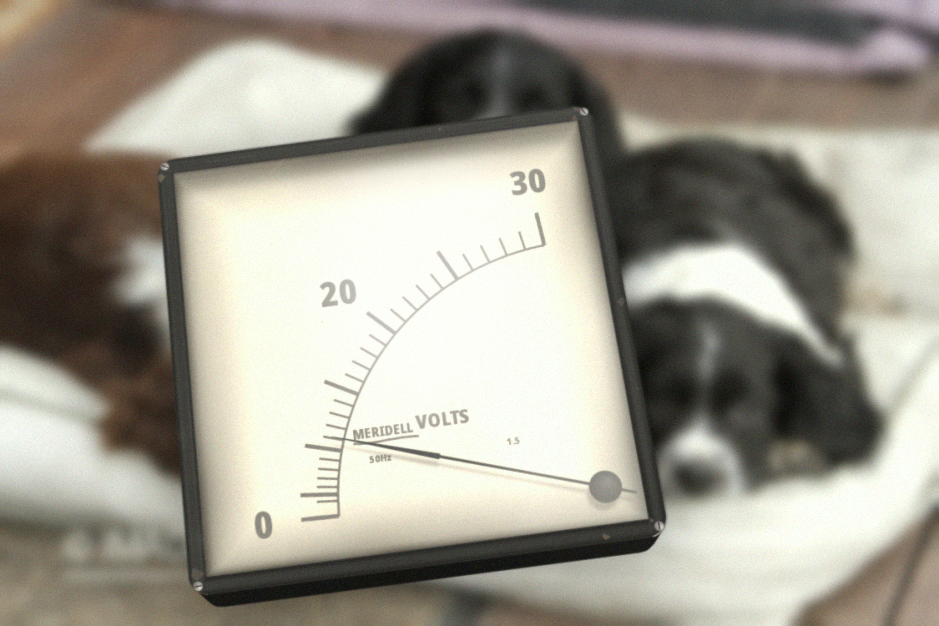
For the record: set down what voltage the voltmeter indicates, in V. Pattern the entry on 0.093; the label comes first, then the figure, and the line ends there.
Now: 11
